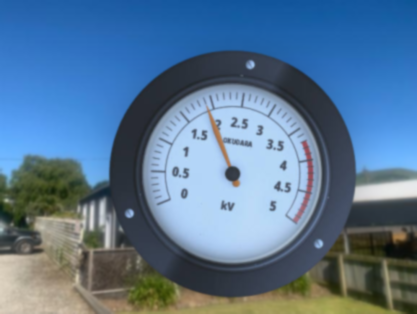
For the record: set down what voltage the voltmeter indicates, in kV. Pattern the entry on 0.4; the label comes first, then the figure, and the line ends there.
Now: 1.9
